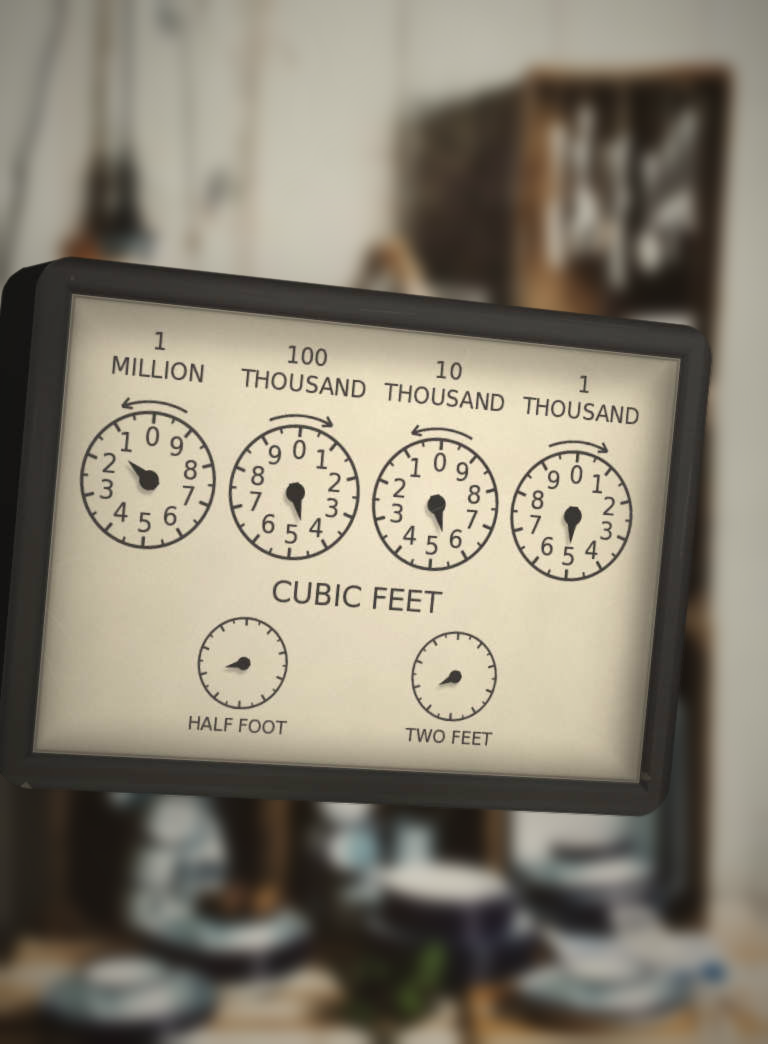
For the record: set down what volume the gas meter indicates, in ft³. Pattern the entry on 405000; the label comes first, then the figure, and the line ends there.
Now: 145500
